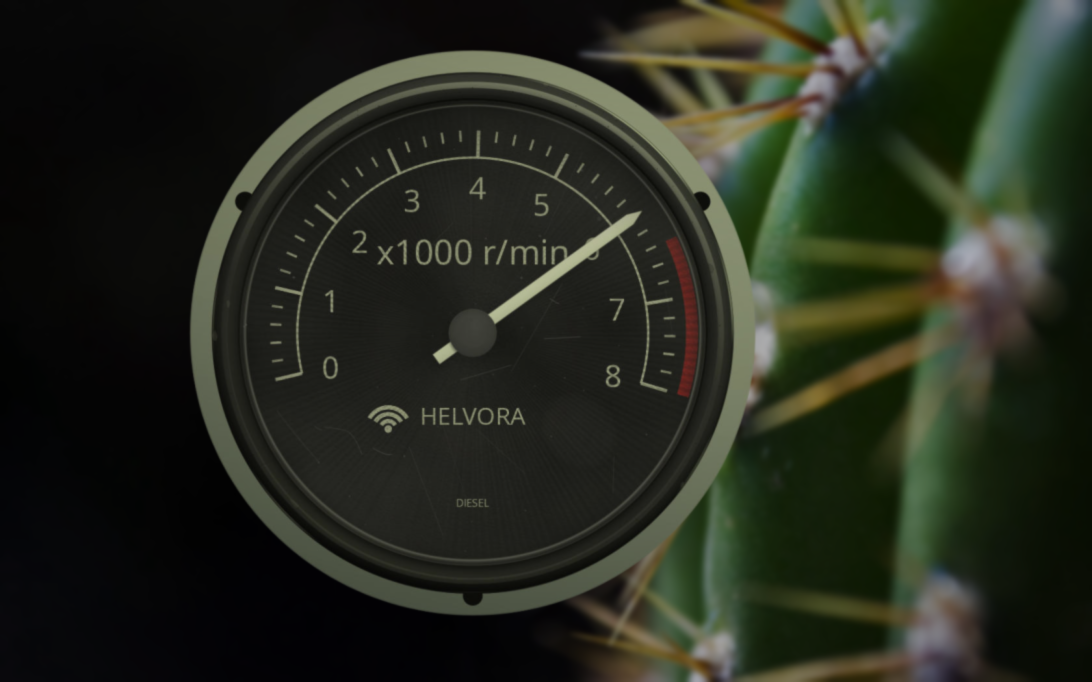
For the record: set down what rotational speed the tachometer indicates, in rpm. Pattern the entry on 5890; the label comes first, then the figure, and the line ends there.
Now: 6000
